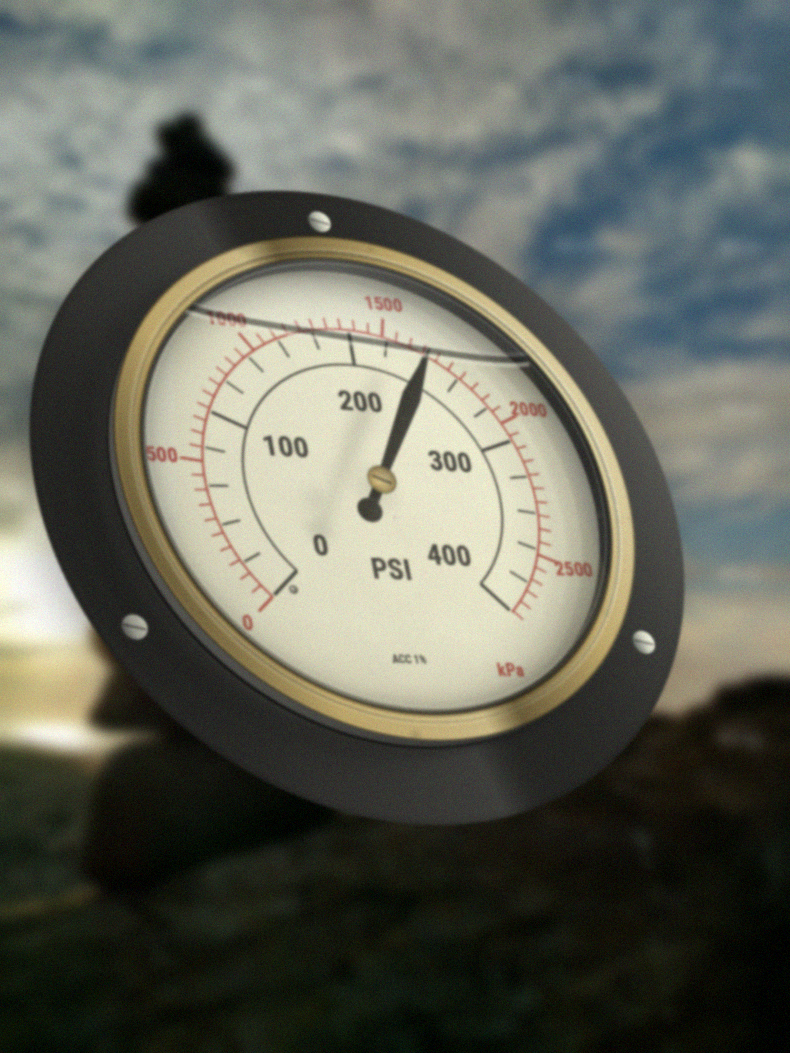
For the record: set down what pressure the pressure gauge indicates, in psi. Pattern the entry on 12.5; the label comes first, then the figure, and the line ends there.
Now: 240
